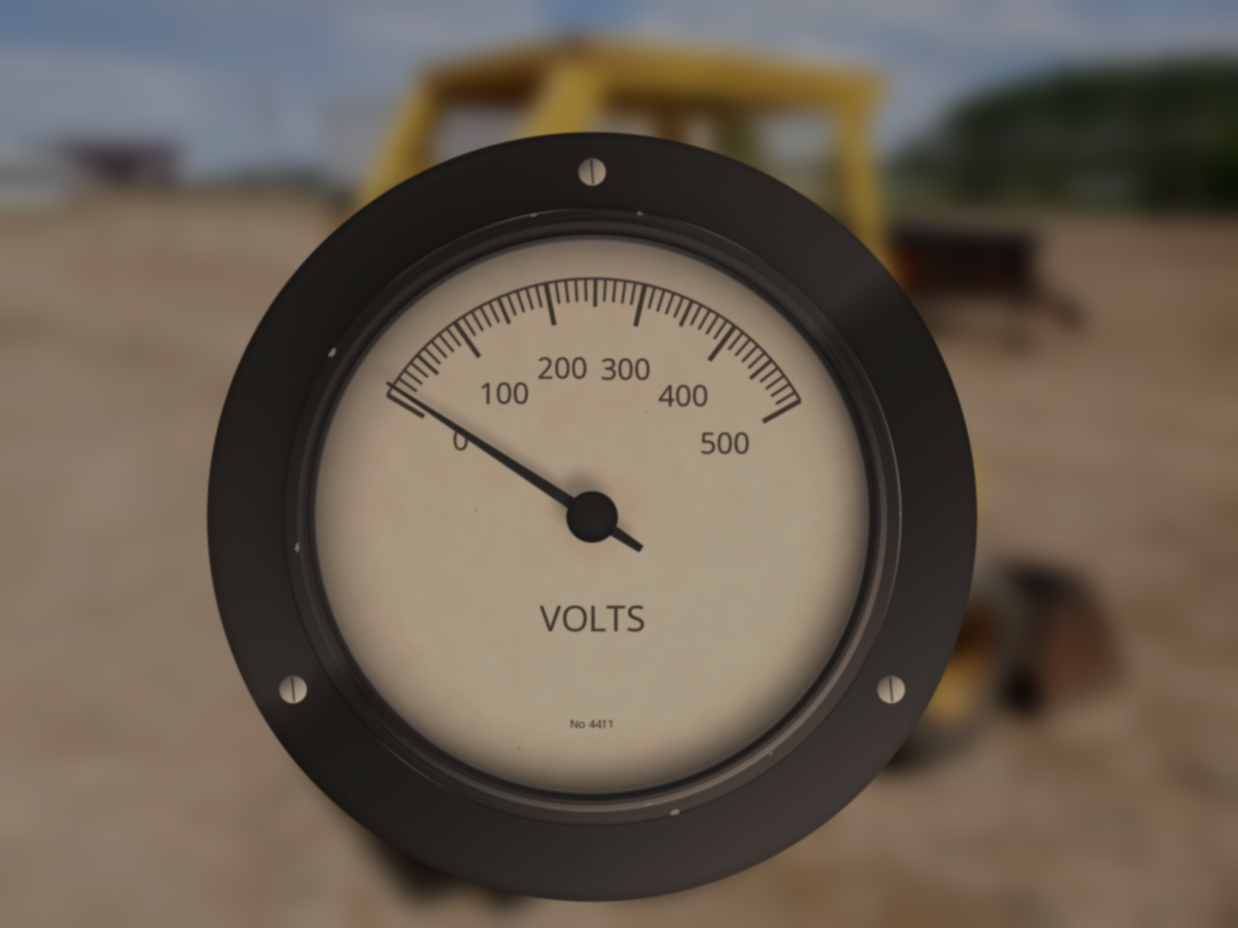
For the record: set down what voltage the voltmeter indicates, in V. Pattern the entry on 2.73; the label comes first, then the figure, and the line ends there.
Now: 10
